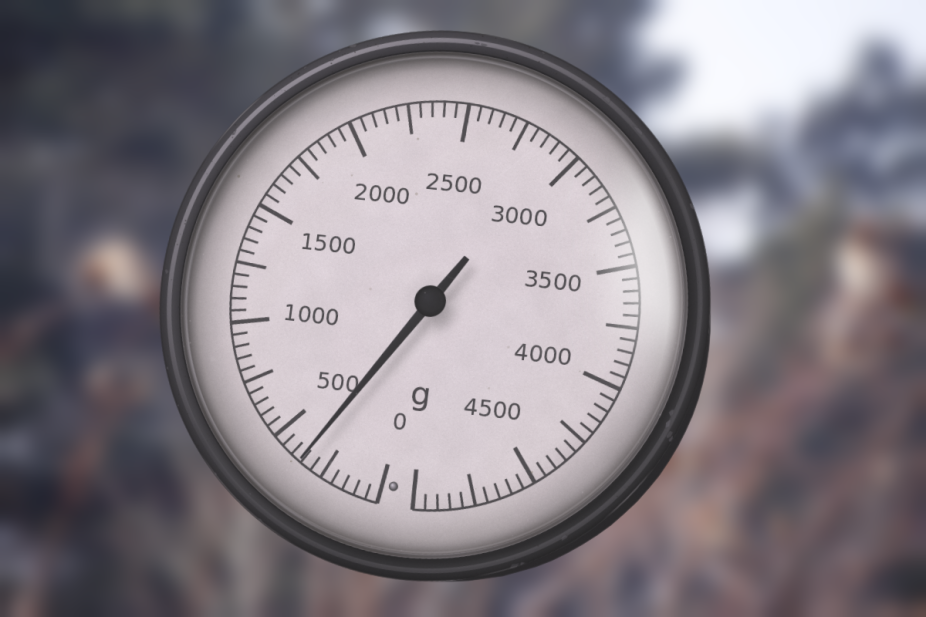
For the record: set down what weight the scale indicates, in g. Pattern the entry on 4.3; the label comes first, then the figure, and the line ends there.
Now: 350
